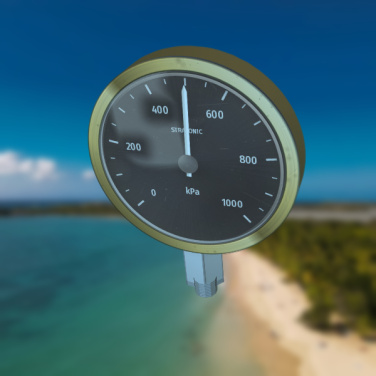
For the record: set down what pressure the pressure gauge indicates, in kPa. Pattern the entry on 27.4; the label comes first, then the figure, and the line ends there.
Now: 500
